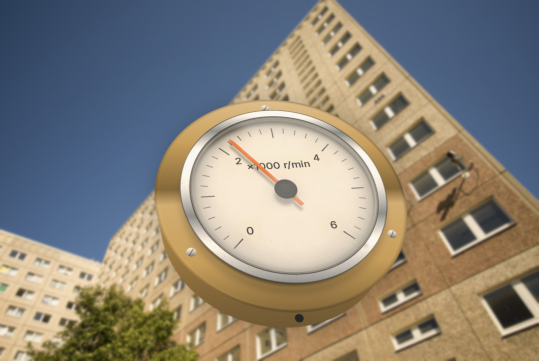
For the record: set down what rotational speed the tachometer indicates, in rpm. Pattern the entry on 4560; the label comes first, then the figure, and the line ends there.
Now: 2200
